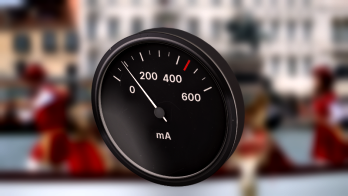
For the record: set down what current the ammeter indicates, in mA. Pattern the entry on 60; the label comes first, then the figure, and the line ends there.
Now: 100
